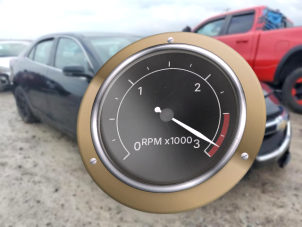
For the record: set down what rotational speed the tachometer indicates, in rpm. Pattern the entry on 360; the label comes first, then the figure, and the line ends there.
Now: 2875
